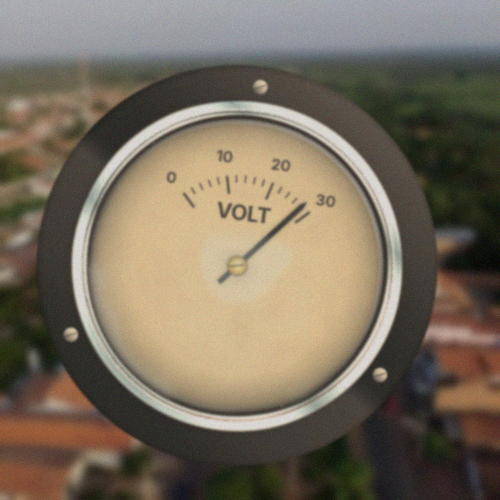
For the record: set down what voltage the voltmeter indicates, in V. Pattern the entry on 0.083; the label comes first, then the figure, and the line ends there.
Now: 28
